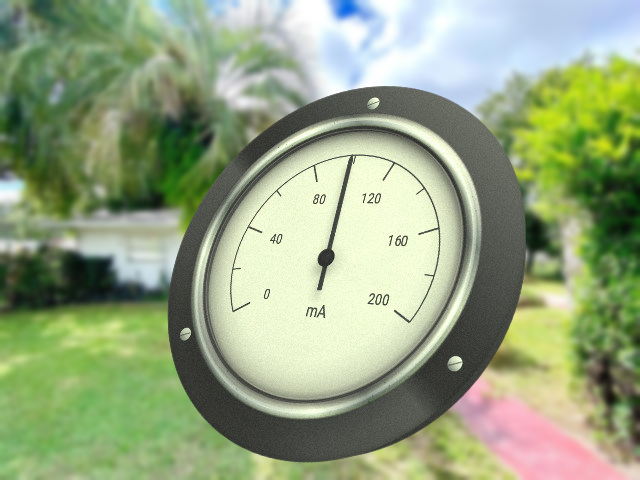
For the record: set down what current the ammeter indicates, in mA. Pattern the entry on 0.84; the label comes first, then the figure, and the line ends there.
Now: 100
